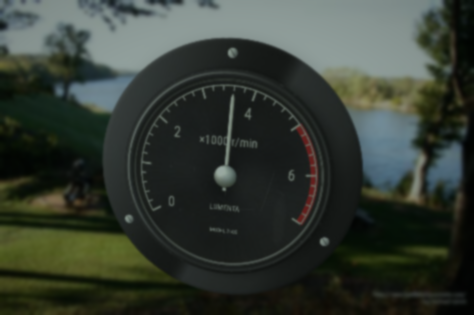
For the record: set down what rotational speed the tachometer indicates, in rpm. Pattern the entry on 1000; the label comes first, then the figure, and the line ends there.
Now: 3600
